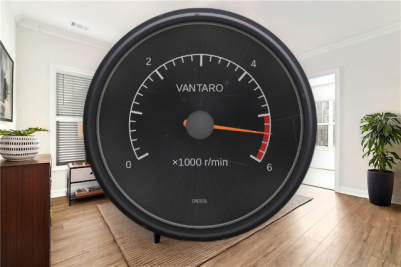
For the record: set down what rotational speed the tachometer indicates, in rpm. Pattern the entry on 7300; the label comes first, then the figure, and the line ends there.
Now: 5400
